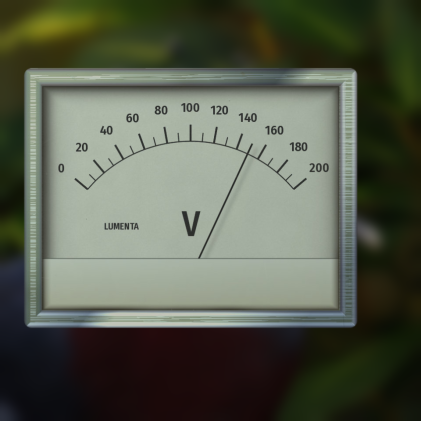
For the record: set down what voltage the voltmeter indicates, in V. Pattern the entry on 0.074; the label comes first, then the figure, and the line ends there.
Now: 150
